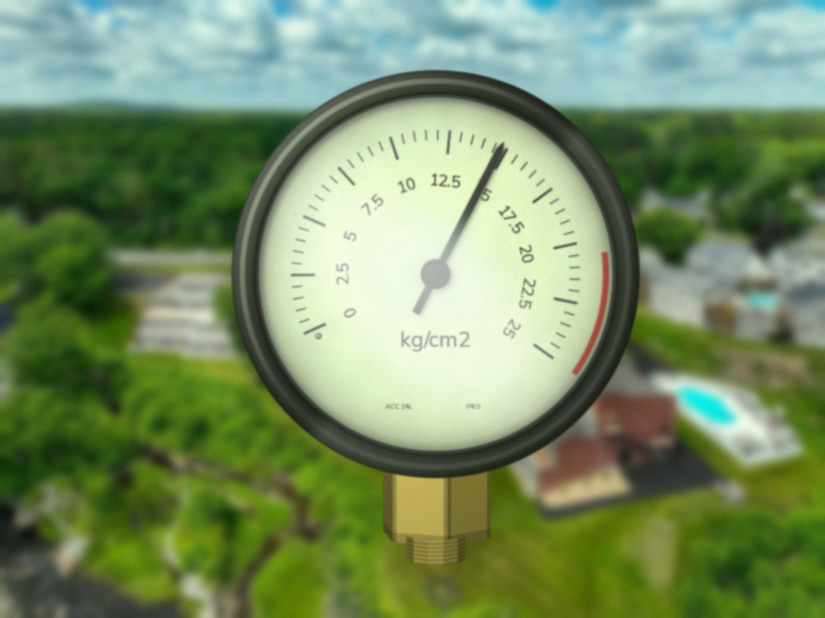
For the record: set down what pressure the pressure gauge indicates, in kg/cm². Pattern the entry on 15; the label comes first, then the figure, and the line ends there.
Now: 14.75
